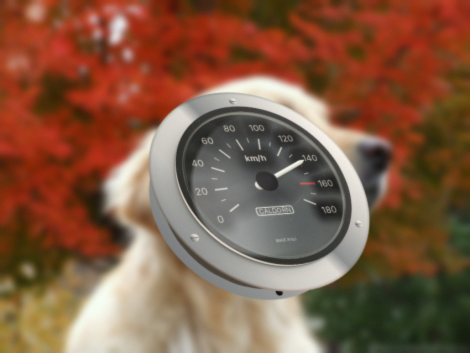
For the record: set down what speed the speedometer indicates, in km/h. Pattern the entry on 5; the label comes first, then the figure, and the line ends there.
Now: 140
